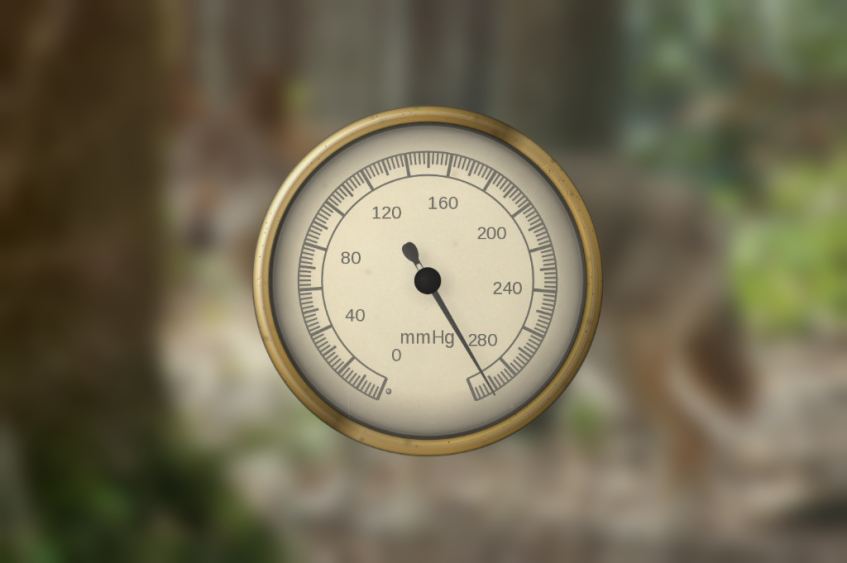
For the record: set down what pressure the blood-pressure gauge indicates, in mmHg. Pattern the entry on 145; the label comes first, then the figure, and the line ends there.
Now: 292
